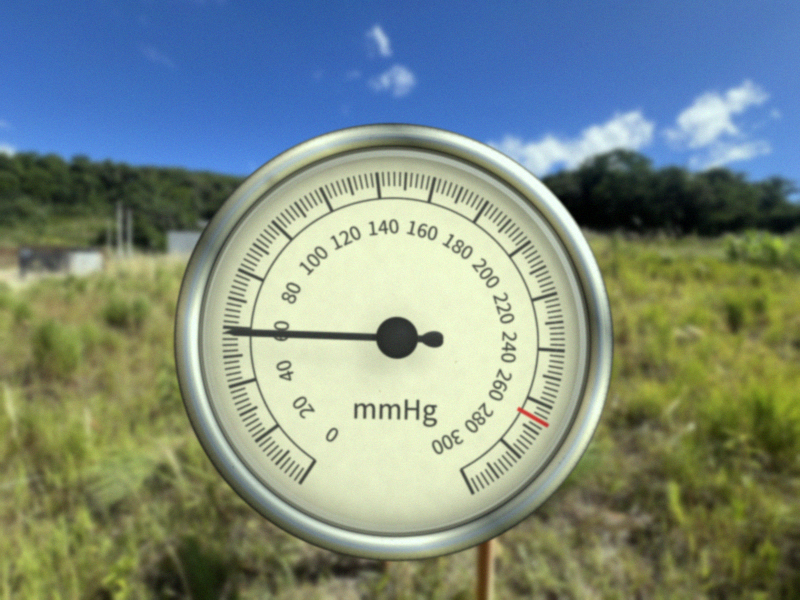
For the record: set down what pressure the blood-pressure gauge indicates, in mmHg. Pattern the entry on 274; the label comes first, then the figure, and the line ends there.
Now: 58
